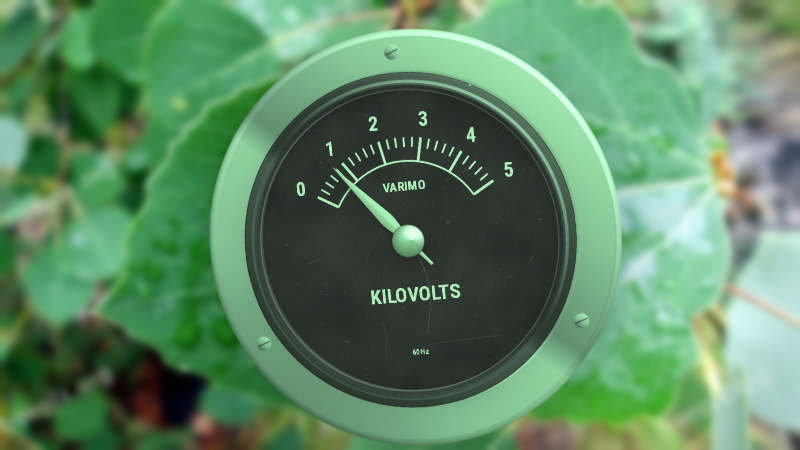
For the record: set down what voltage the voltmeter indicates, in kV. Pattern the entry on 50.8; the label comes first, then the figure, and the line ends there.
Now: 0.8
